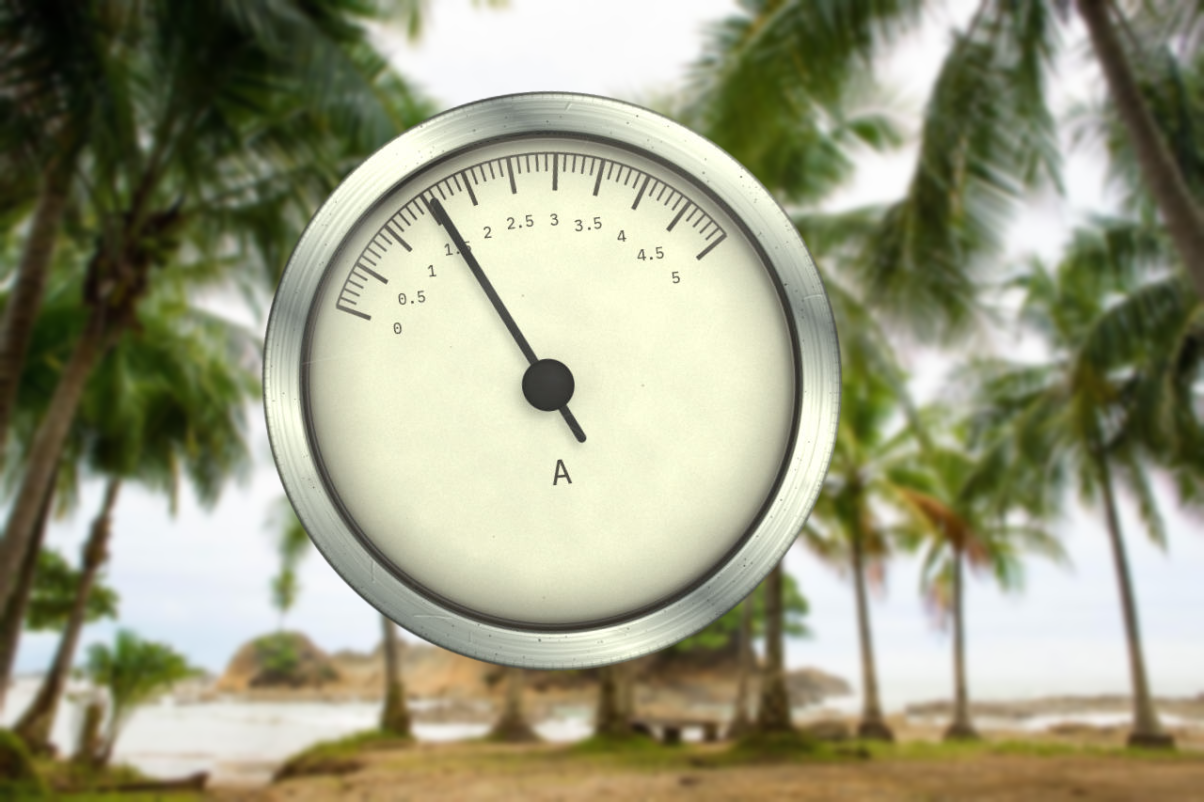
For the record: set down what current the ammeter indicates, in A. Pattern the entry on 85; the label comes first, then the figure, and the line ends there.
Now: 1.6
